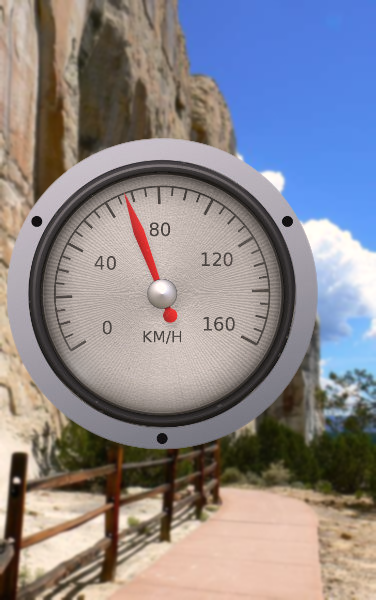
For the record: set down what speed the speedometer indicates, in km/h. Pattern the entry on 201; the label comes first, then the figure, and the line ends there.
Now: 67.5
